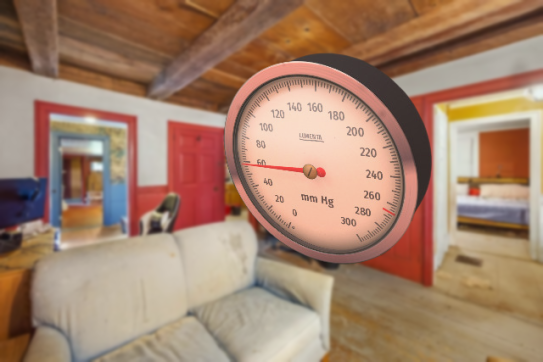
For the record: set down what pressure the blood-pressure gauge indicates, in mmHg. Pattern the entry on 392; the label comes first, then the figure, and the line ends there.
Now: 60
